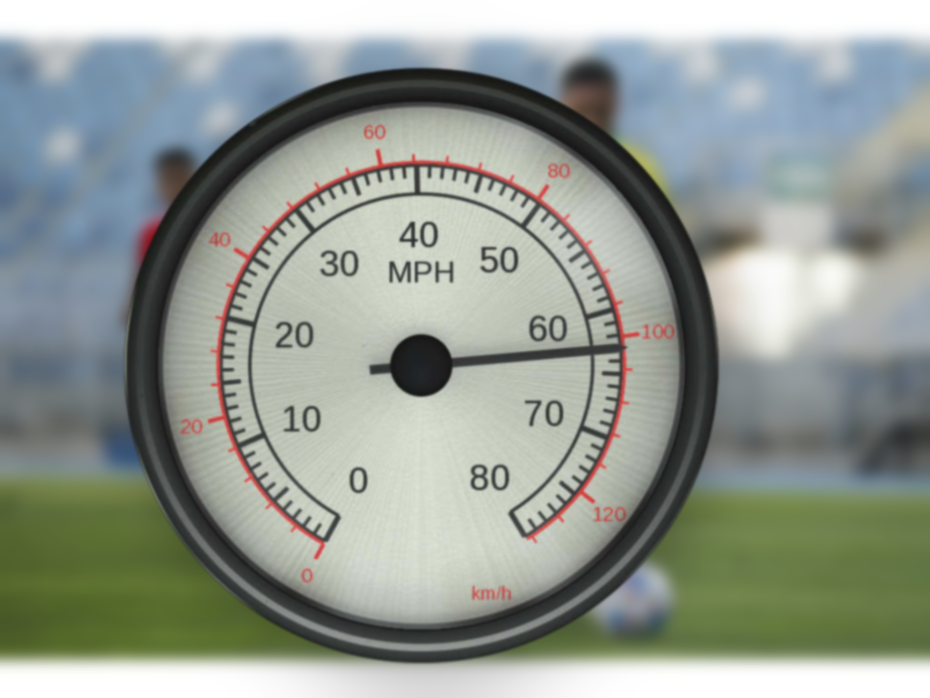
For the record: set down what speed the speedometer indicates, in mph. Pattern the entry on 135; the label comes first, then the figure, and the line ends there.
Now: 63
